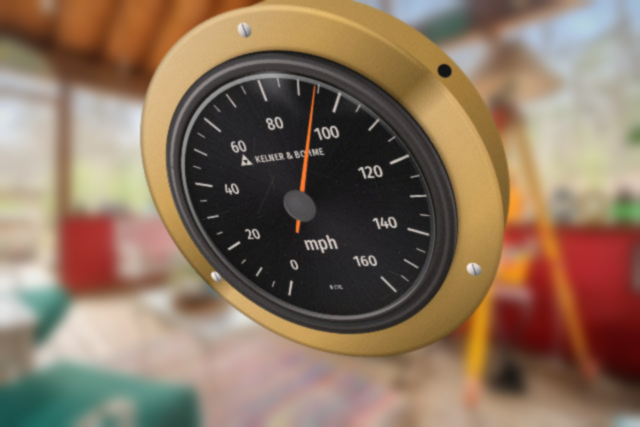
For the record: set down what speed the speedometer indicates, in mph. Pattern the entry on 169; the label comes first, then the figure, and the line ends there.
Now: 95
